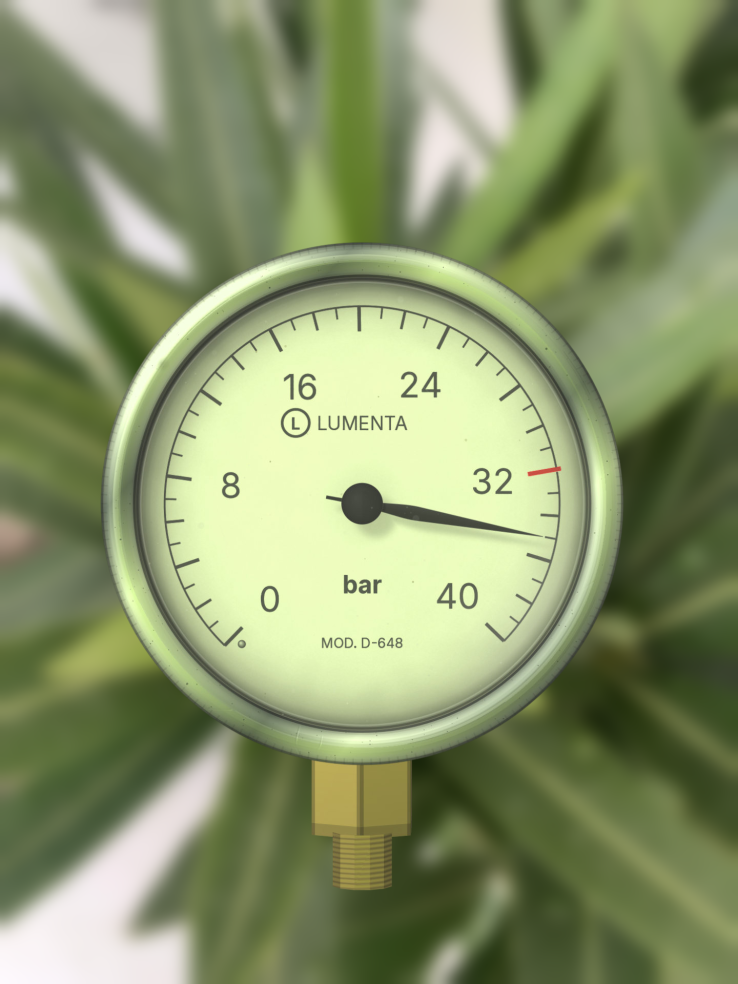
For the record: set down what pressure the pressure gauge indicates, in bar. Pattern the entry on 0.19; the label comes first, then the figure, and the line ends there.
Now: 35
